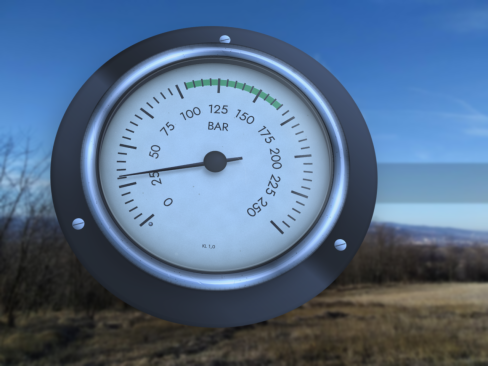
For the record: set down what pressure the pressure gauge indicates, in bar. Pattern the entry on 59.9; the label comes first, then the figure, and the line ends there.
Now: 30
